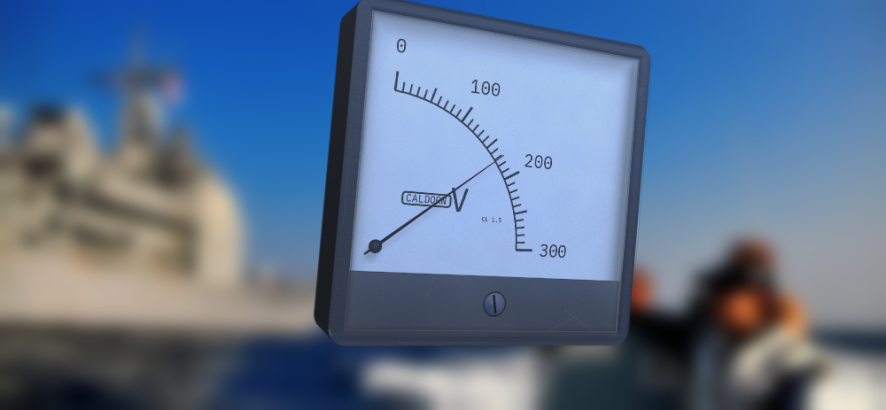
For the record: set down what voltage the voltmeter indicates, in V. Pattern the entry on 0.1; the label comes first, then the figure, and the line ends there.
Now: 170
